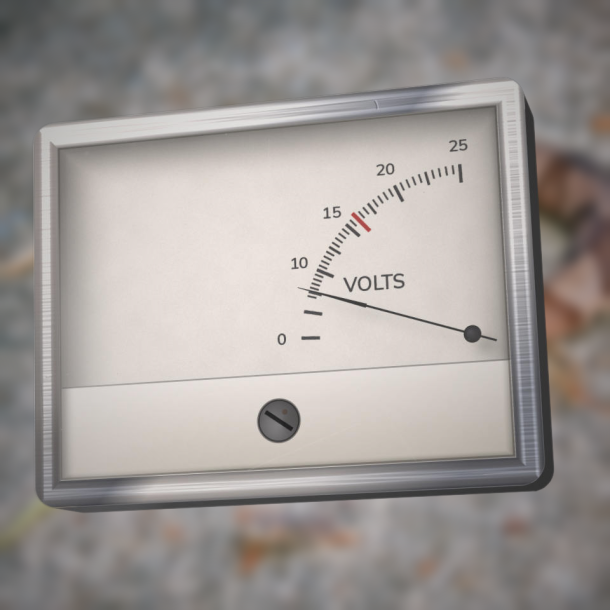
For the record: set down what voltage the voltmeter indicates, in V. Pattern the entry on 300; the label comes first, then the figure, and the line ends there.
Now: 7.5
